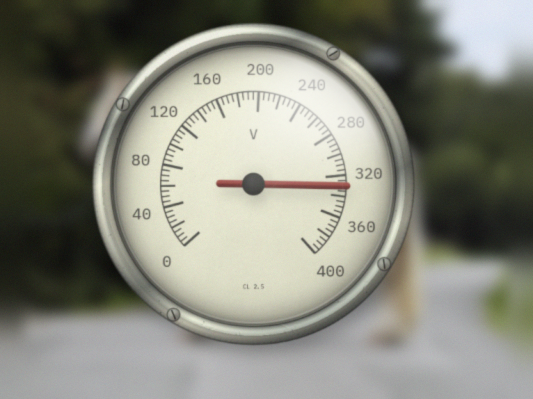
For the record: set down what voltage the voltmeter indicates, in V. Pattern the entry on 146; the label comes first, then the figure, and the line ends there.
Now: 330
